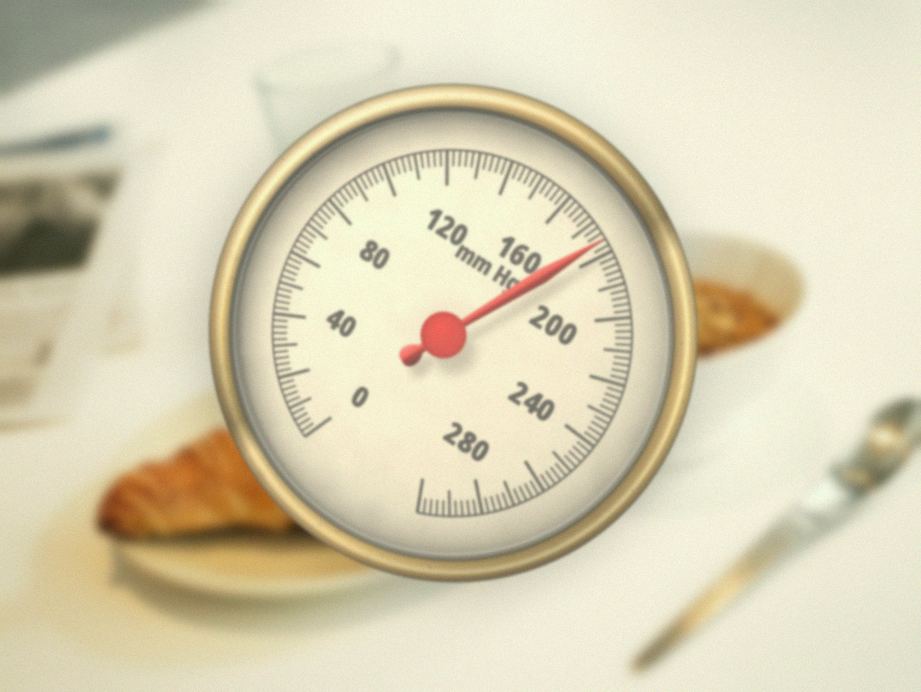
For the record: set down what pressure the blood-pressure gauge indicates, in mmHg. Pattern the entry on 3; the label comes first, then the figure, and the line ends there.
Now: 176
